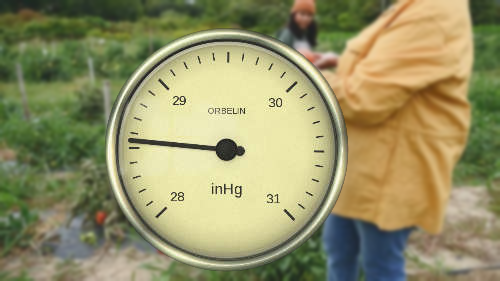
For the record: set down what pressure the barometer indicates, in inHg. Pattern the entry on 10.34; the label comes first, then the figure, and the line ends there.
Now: 28.55
